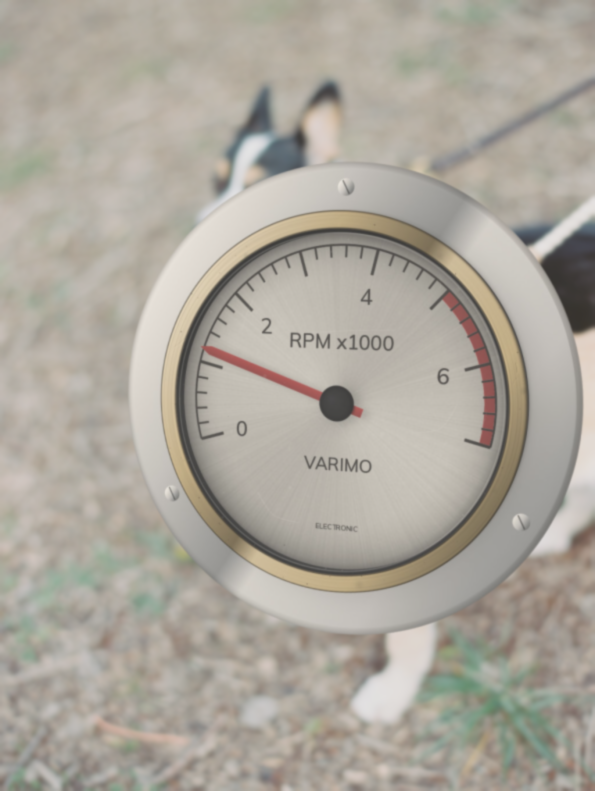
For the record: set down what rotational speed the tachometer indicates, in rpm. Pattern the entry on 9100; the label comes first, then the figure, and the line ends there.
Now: 1200
